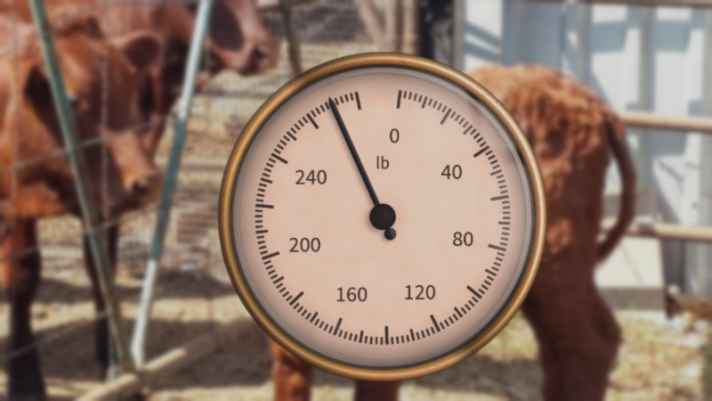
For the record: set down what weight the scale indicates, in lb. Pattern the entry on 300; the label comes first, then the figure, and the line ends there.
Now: 270
